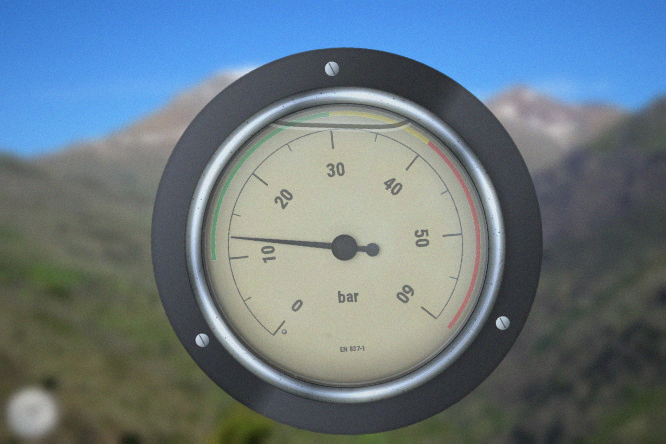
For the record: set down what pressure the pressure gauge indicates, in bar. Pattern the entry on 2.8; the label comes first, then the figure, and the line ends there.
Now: 12.5
